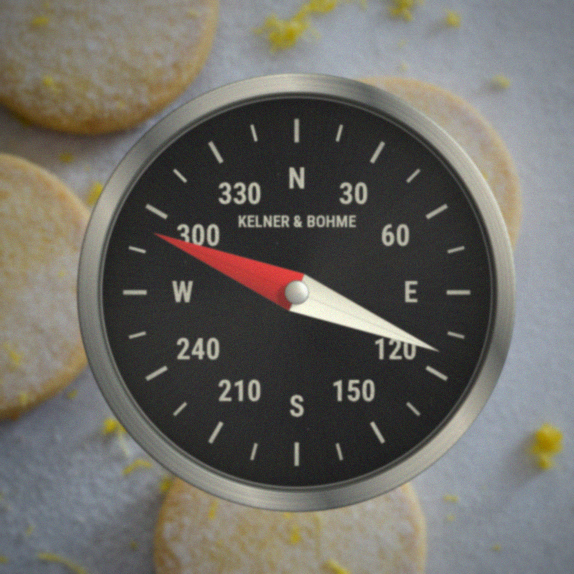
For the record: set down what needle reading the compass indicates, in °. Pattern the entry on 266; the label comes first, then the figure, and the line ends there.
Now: 292.5
